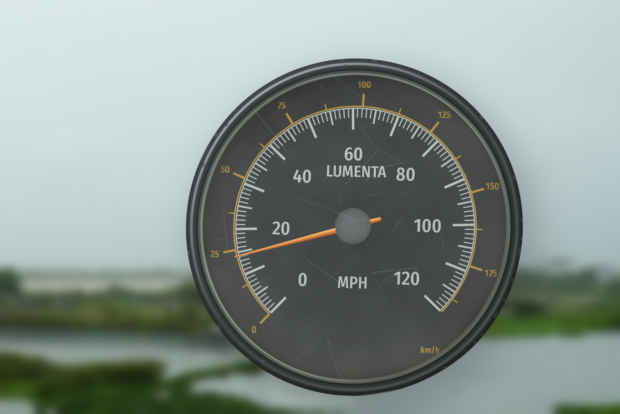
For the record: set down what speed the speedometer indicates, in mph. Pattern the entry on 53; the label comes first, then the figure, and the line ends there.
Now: 14
